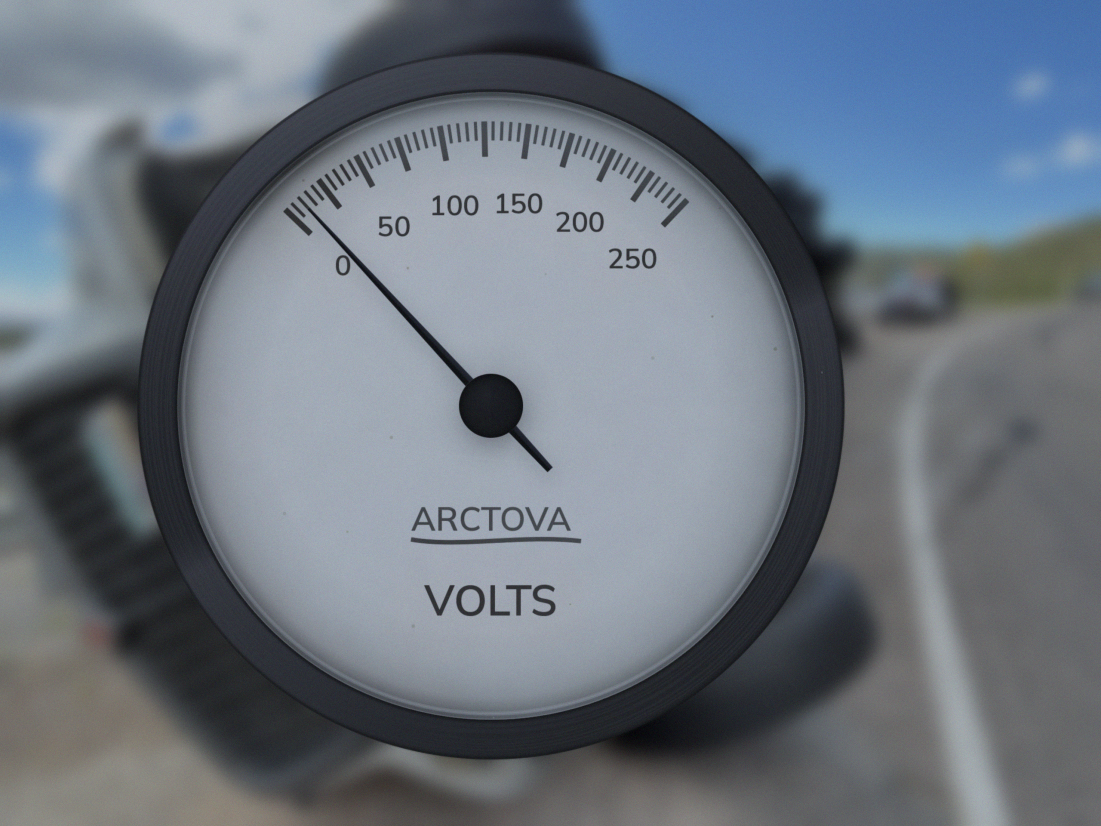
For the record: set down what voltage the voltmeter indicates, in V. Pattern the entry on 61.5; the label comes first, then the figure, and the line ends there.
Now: 10
